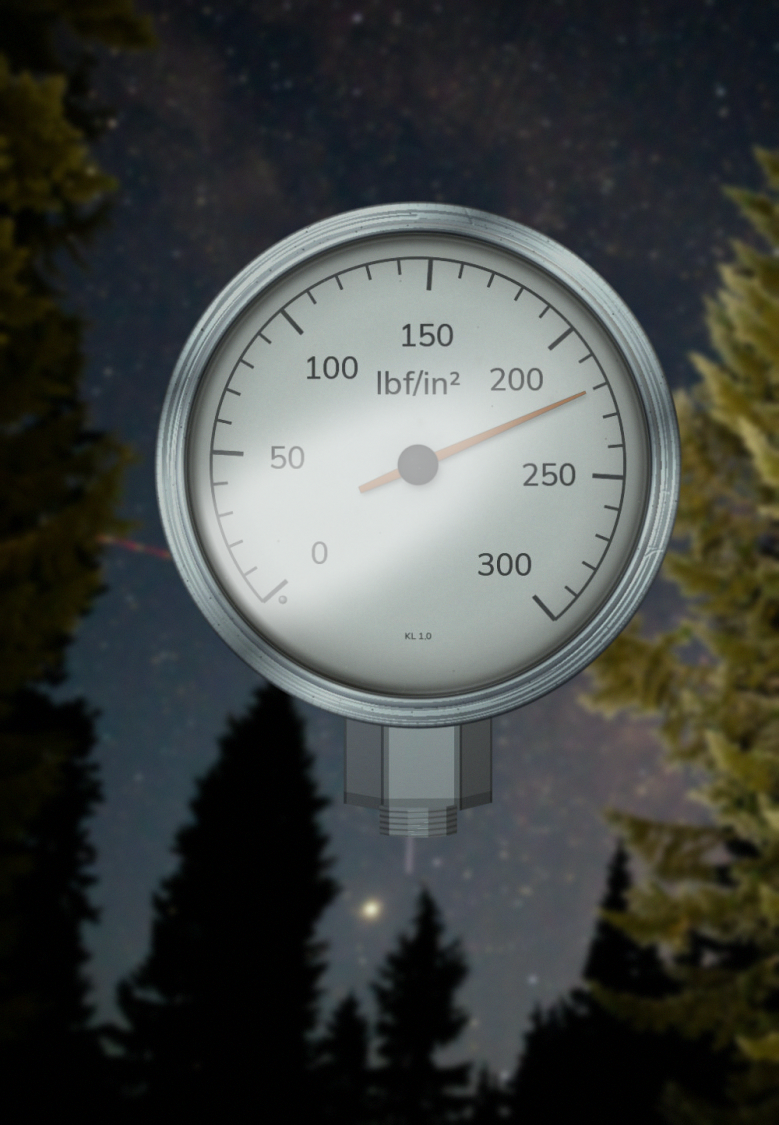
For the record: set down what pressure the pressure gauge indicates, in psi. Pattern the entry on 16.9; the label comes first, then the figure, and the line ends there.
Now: 220
